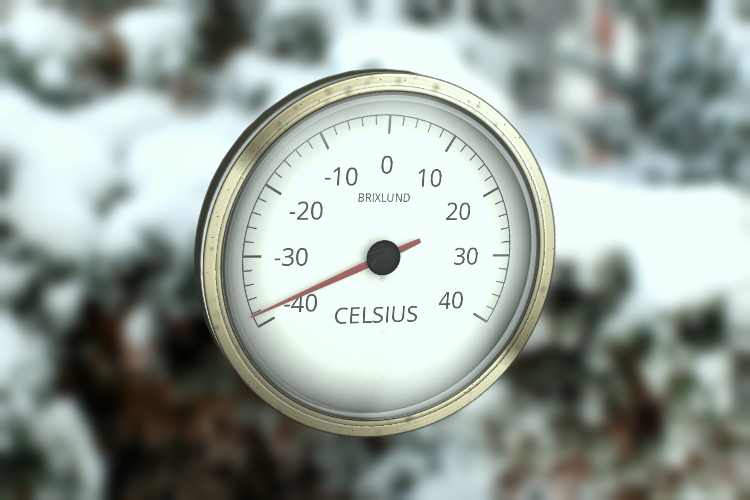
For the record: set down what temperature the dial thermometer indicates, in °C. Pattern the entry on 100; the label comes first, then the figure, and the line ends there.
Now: -38
